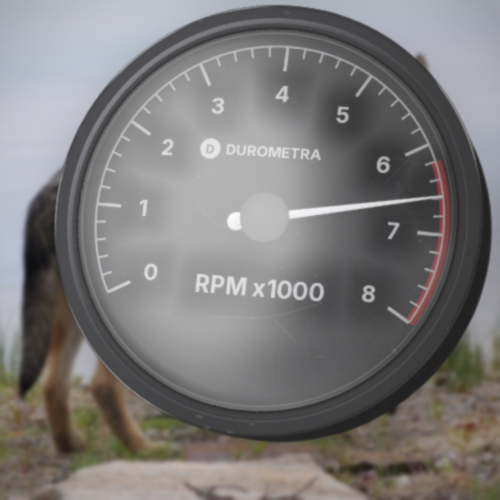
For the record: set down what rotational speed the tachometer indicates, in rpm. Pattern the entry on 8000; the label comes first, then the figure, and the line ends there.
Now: 6600
